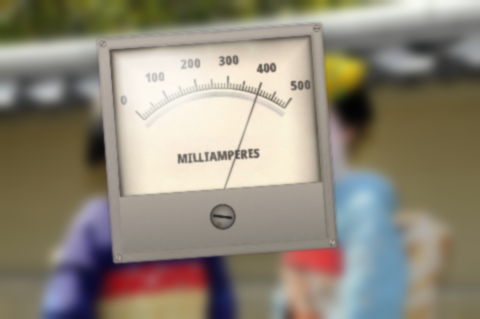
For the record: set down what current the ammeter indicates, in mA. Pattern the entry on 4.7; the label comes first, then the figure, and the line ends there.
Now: 400
